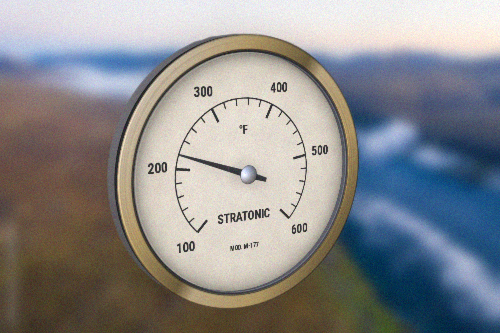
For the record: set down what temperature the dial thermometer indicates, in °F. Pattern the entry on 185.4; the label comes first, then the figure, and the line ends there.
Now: 220
